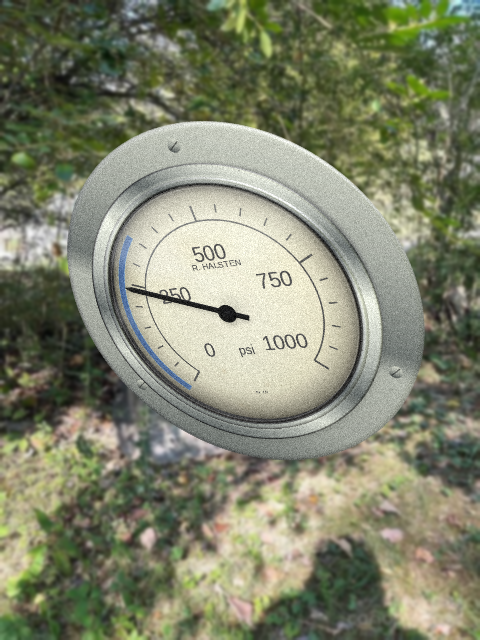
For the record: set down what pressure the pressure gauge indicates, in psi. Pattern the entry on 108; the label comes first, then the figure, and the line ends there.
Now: 250
